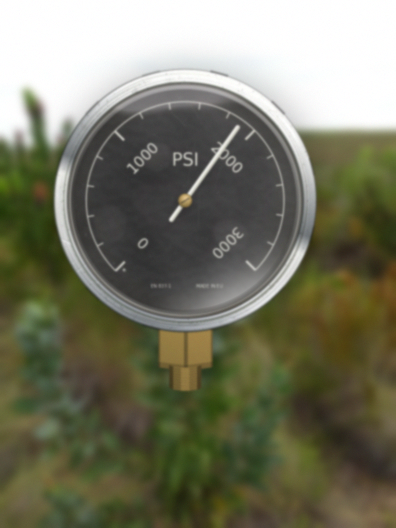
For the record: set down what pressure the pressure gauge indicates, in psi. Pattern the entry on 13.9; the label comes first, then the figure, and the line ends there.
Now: 1900
